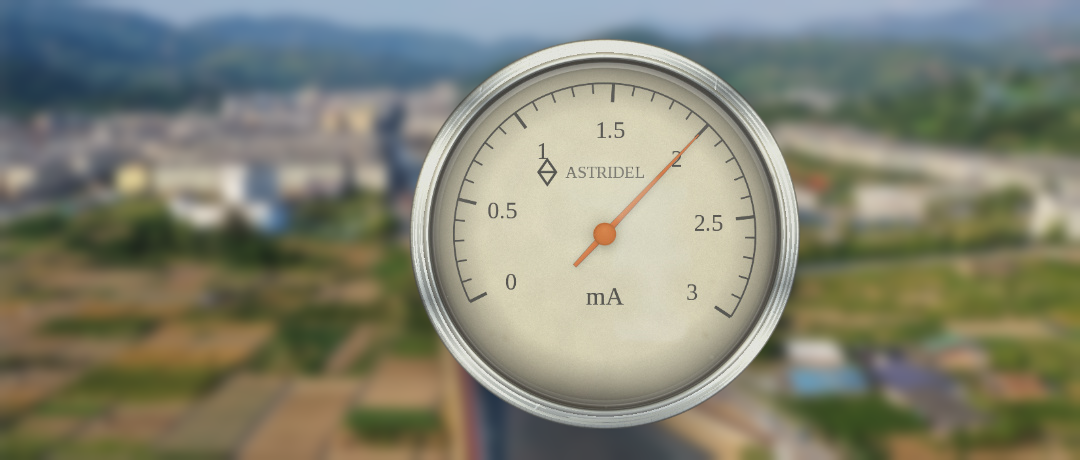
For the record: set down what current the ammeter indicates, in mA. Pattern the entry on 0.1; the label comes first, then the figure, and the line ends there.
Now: 2
